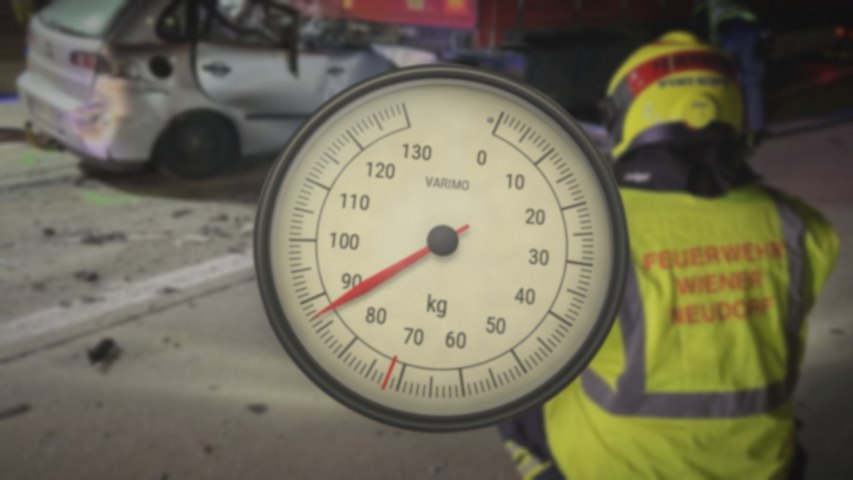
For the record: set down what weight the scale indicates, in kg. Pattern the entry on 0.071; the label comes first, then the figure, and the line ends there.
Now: 87
